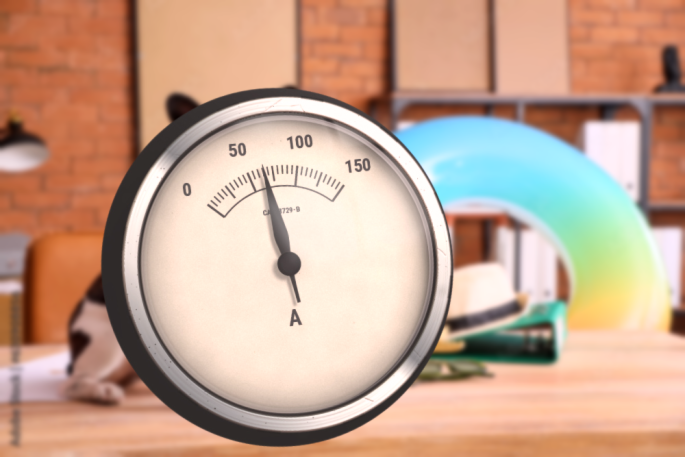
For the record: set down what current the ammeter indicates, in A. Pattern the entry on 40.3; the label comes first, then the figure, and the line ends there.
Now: 65
